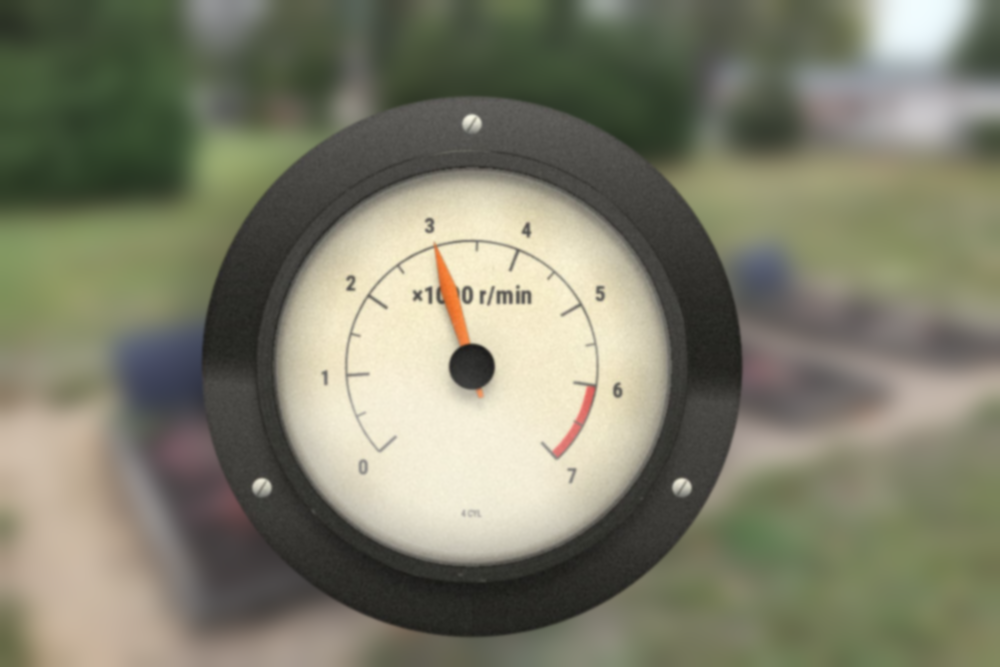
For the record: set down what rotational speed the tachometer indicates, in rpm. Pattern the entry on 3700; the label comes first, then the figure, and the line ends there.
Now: 3000
